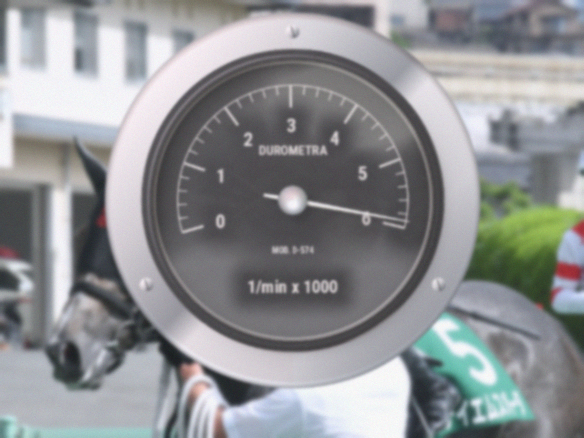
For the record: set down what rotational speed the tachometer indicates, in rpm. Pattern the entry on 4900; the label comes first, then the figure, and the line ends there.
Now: 5900
